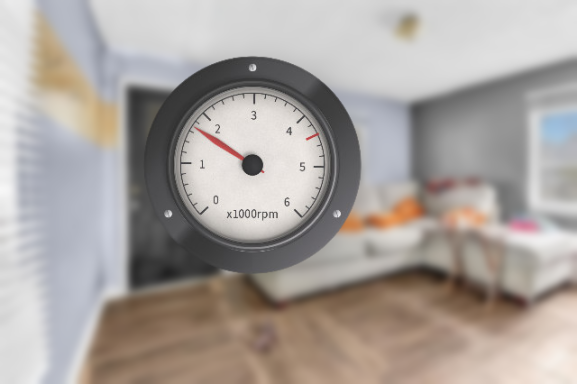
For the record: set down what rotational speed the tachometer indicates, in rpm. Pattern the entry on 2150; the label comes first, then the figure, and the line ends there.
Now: 1700
